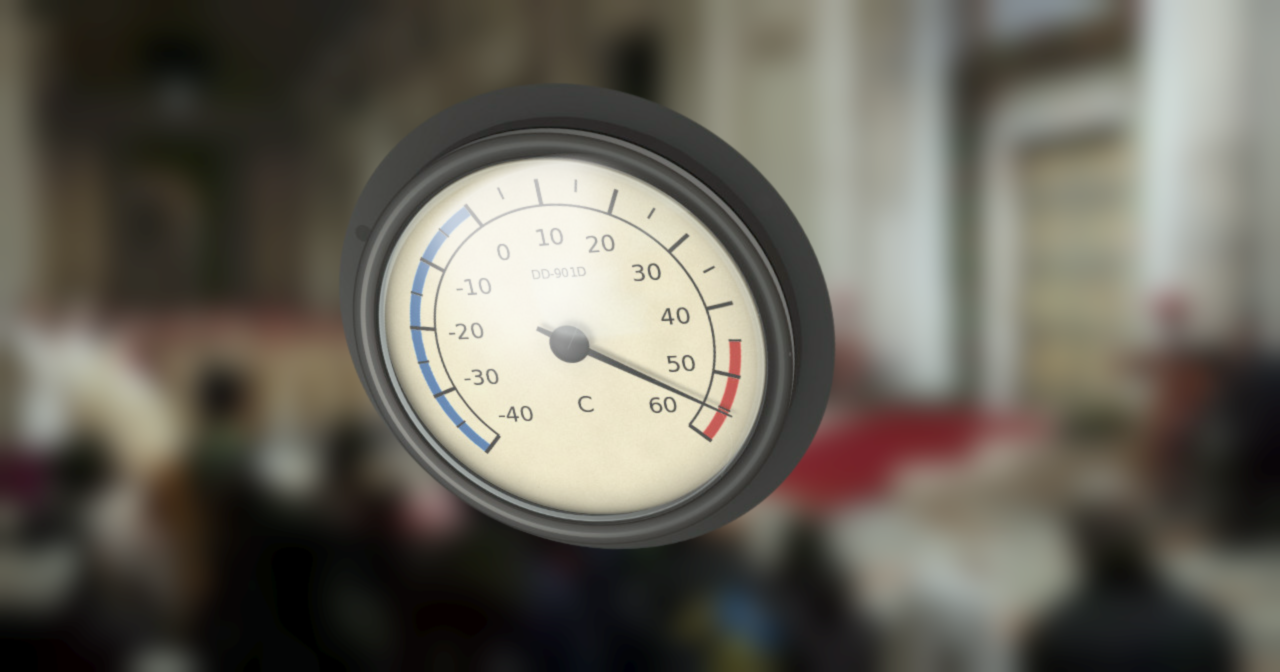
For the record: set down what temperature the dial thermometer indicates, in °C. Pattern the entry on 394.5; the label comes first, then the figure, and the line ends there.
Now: 55
